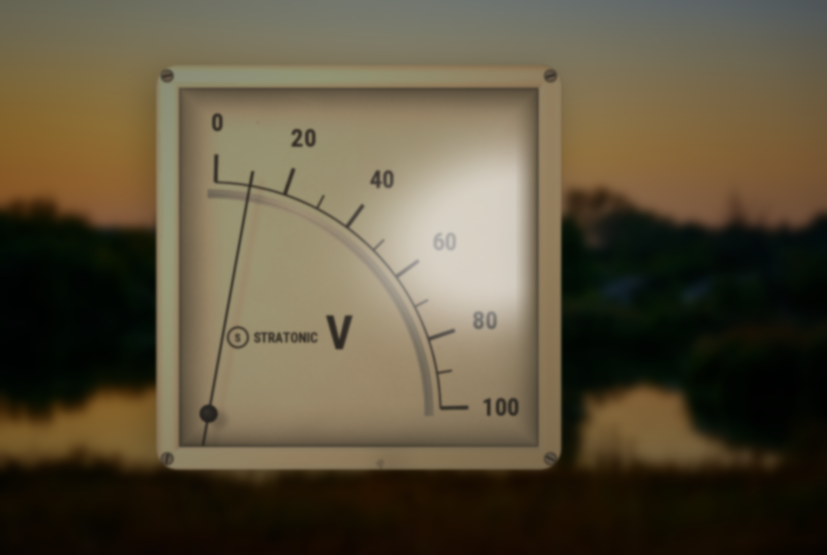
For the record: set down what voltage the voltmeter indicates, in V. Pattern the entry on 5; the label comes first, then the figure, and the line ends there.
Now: 10
